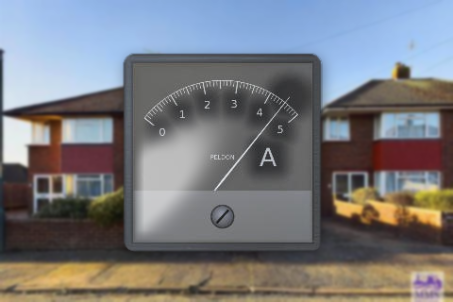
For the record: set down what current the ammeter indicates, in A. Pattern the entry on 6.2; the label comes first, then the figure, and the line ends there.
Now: 4.5
